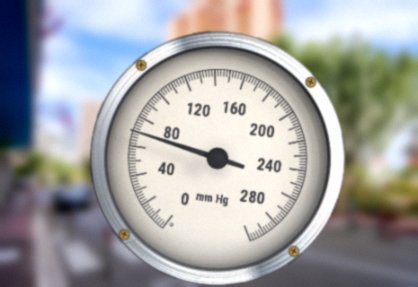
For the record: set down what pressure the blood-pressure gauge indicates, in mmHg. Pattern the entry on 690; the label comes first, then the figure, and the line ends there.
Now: 70
